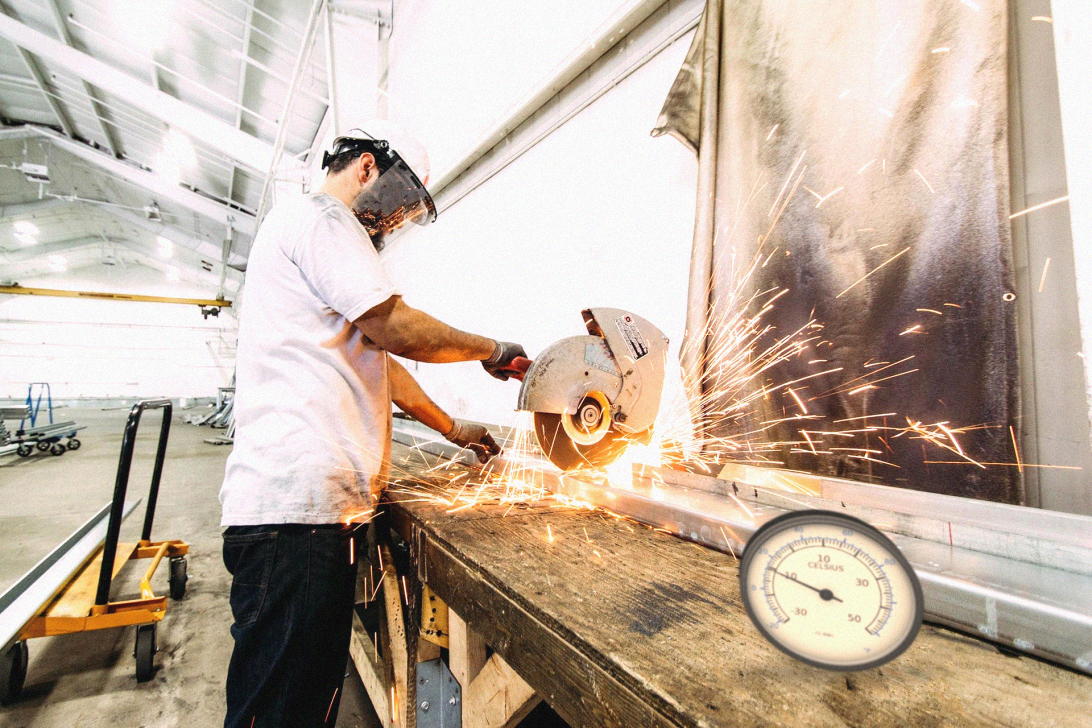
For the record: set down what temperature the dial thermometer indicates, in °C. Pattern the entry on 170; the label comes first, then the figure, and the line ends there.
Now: -10
